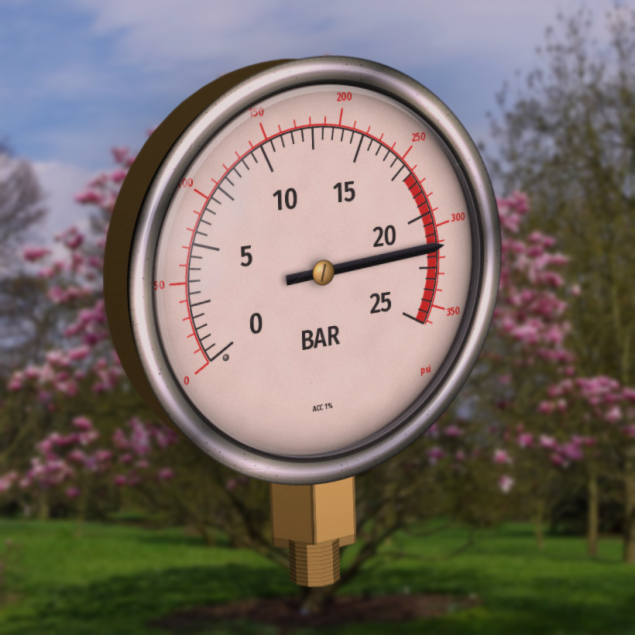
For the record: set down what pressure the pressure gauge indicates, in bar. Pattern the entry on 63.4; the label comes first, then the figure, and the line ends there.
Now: 21.5
